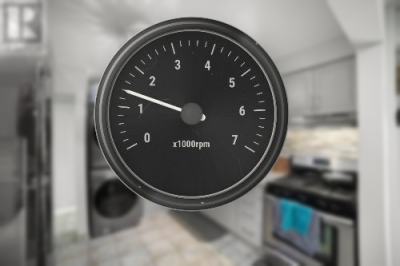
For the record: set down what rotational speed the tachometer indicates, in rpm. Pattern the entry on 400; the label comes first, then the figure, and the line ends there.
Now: 1400
